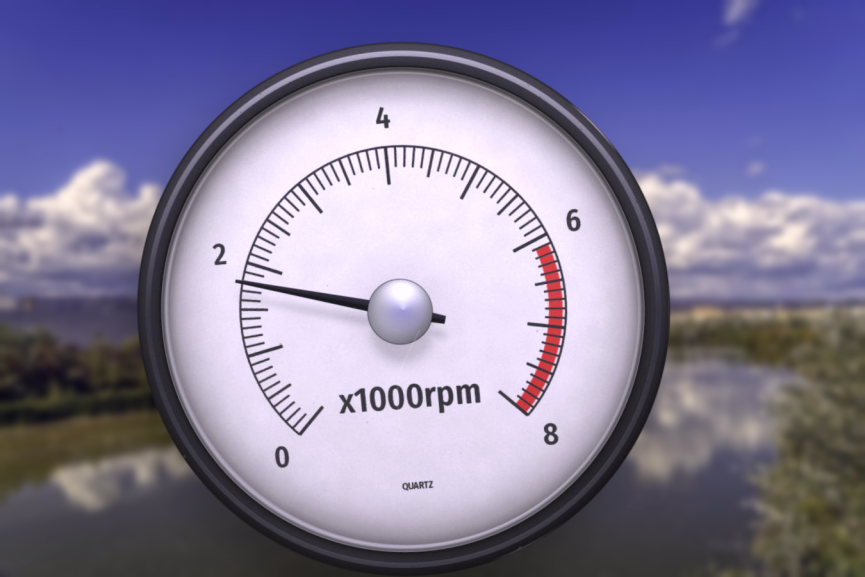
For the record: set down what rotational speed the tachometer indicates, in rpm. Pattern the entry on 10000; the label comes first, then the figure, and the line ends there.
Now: 1800
